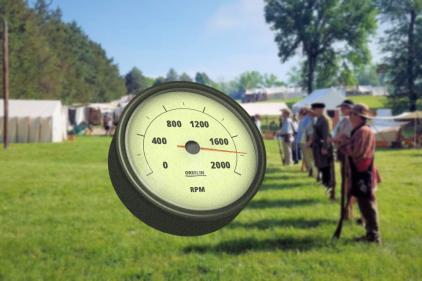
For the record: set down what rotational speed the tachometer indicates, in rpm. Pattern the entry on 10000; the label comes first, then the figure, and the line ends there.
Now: 1800
